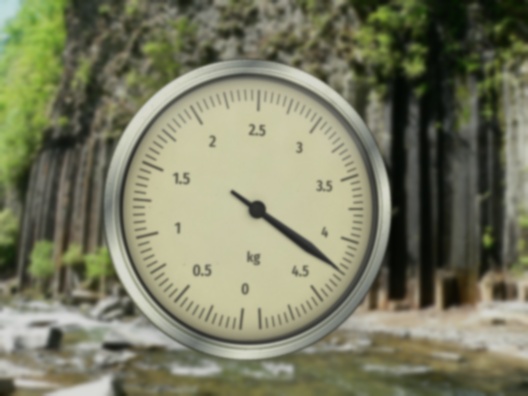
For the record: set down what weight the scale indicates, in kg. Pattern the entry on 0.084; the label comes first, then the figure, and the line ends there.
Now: 4.25
